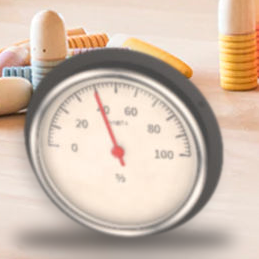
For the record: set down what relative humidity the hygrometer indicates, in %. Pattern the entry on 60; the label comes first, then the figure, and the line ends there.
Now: 40
